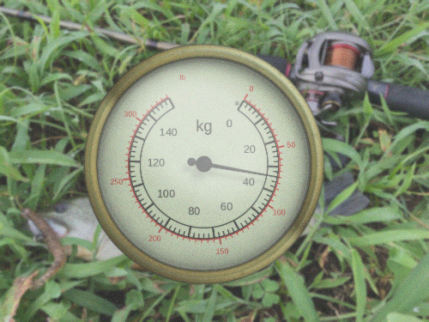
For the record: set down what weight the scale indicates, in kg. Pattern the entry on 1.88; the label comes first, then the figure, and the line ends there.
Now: 34
